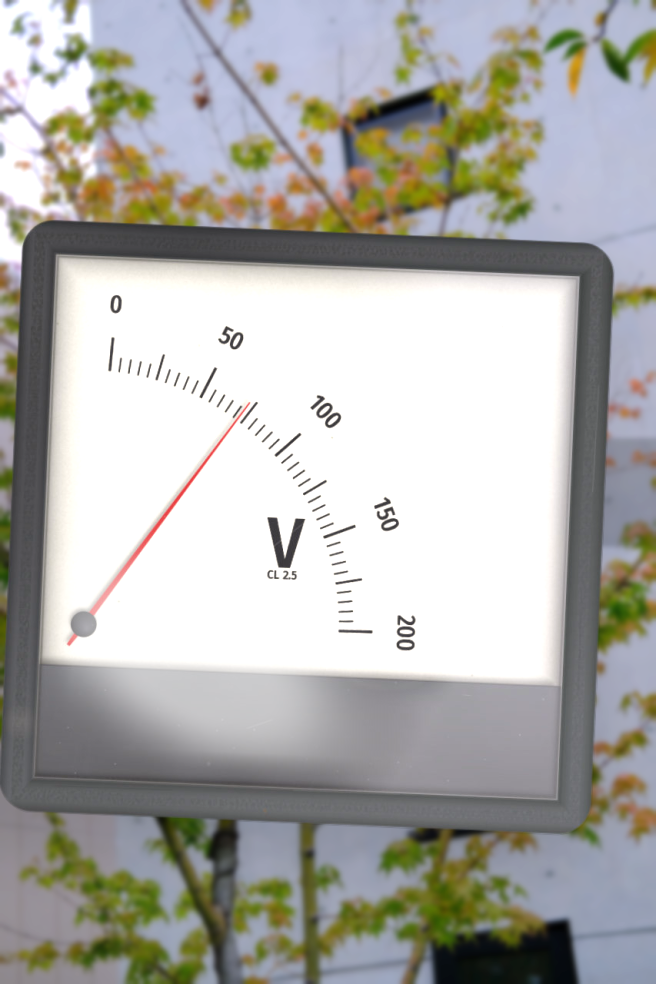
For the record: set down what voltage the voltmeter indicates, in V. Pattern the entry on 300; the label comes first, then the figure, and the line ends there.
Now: 72.5
